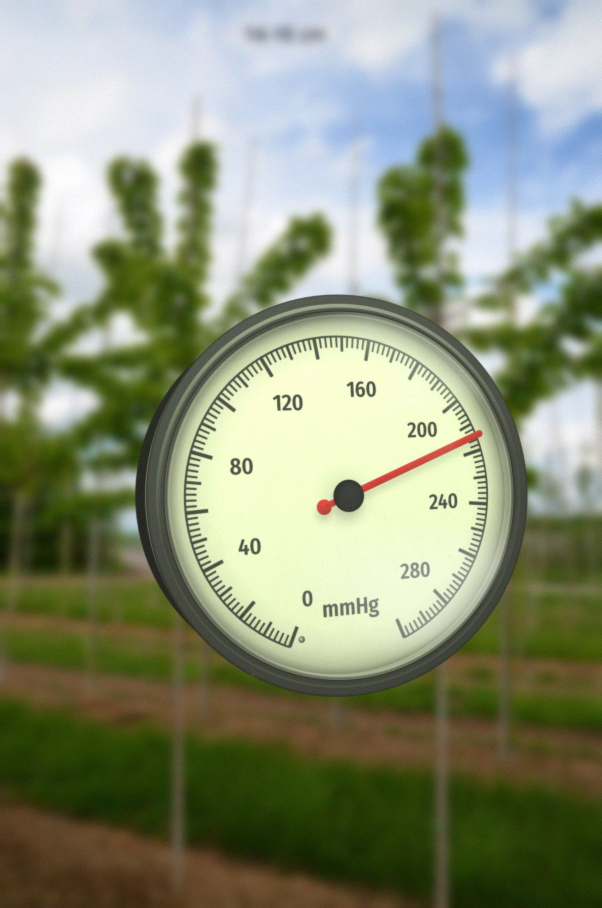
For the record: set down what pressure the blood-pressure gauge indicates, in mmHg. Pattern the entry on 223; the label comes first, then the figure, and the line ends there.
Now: 214
